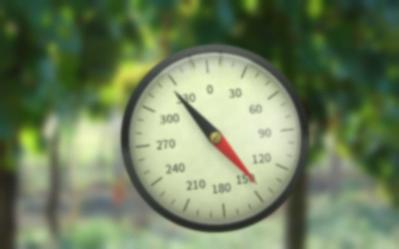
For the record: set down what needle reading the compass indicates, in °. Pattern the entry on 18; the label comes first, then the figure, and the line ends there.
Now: 145
